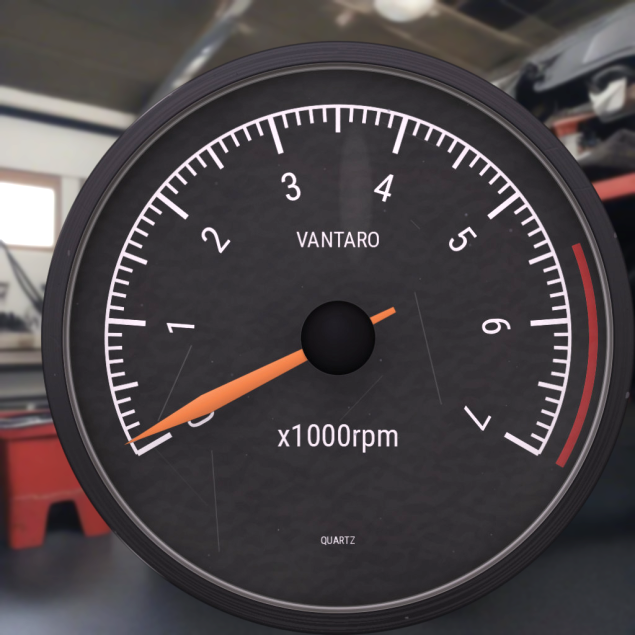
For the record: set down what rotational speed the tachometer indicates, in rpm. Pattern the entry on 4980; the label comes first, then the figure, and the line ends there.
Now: 100
